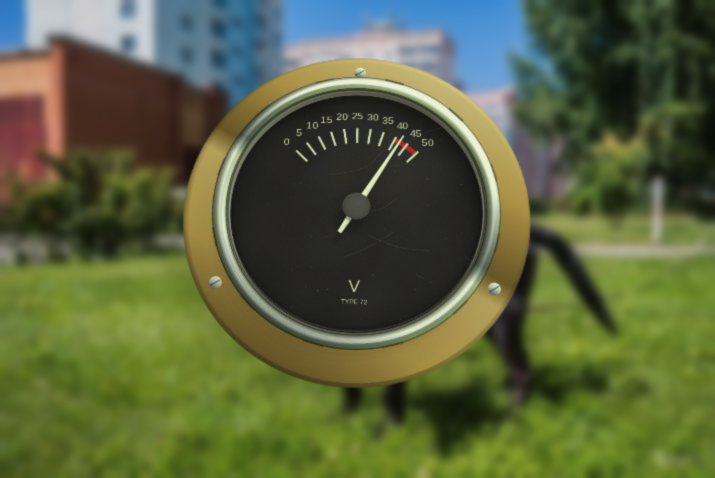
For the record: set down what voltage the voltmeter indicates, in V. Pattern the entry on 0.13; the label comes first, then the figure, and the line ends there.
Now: 42.5
